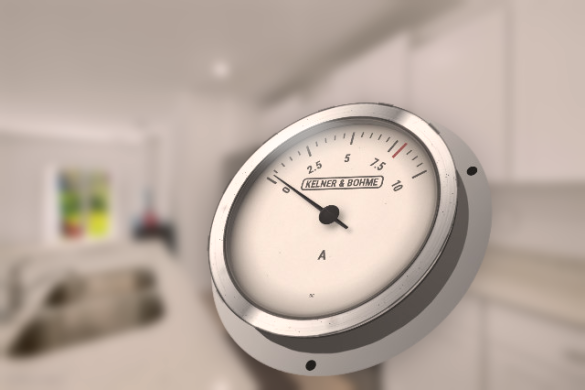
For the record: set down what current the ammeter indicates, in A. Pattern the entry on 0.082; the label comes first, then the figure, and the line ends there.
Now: 0.25
